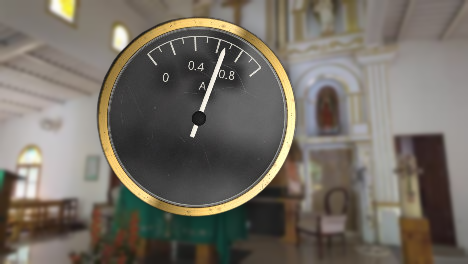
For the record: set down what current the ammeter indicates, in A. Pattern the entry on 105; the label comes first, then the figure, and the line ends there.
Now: 0.65
